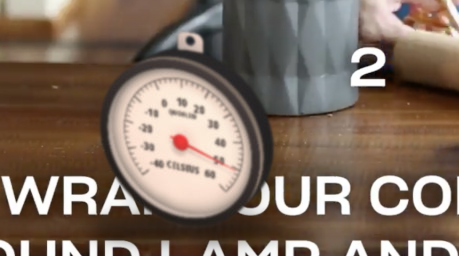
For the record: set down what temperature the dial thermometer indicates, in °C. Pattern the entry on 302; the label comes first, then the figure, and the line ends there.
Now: 50
